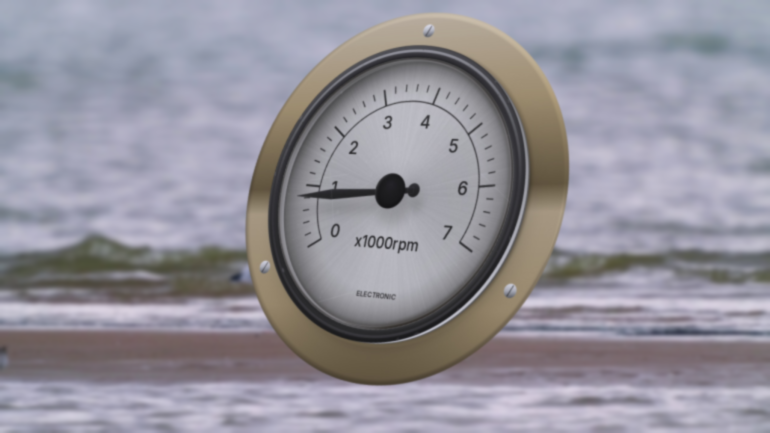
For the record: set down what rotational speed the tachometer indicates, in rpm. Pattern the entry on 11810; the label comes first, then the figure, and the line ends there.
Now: 800
